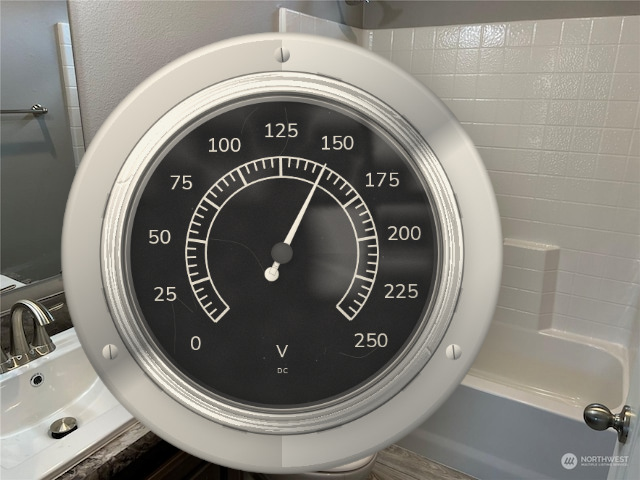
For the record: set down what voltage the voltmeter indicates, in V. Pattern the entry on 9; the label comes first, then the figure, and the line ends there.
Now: 150
